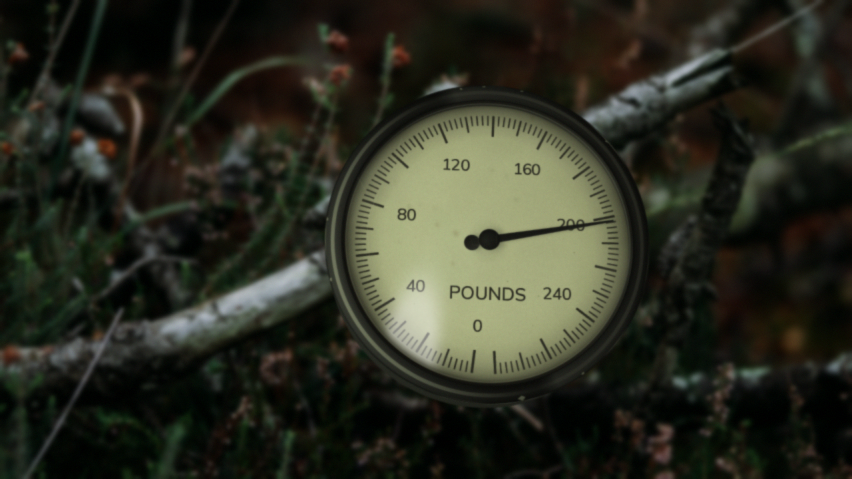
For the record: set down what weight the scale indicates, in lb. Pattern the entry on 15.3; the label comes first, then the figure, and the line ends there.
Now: 202
